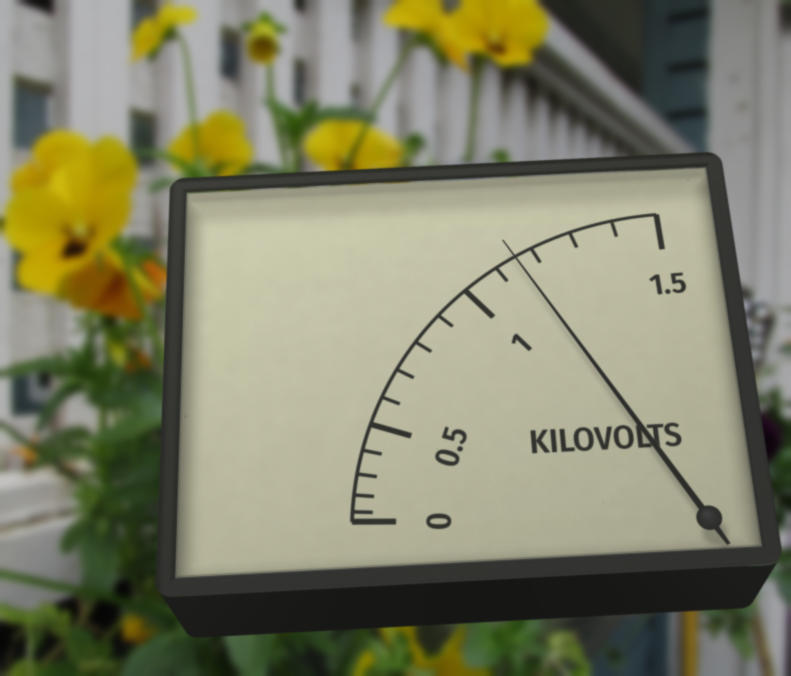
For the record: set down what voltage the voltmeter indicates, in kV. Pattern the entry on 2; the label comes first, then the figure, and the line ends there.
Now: 1.15
